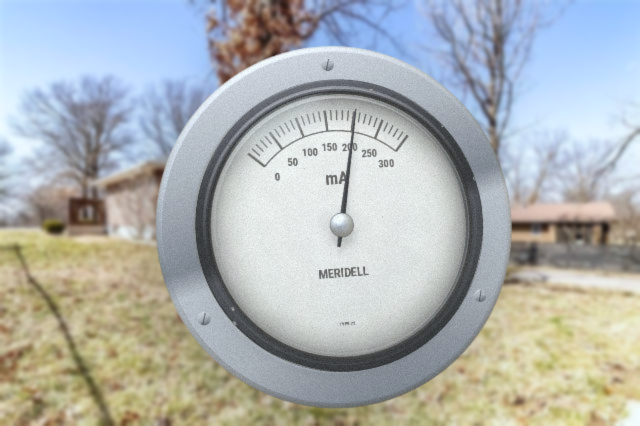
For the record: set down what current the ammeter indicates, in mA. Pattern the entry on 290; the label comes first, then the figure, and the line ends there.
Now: 200
